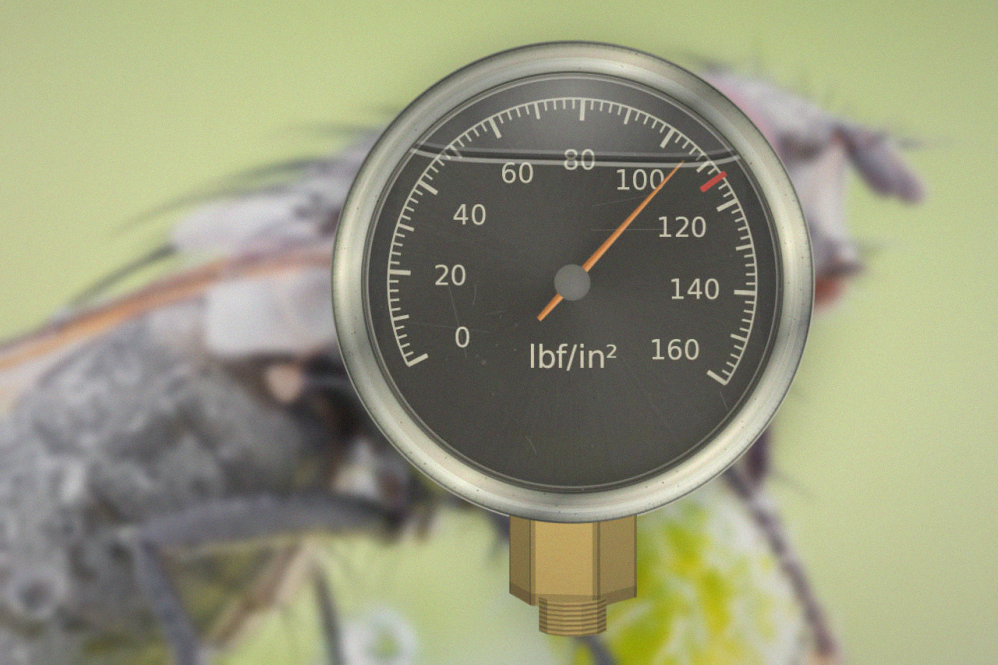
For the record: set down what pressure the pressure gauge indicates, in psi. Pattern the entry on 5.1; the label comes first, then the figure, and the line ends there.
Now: 106
